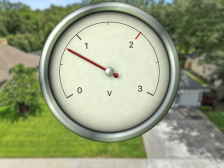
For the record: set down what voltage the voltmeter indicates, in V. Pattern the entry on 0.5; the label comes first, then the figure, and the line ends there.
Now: 0.75
